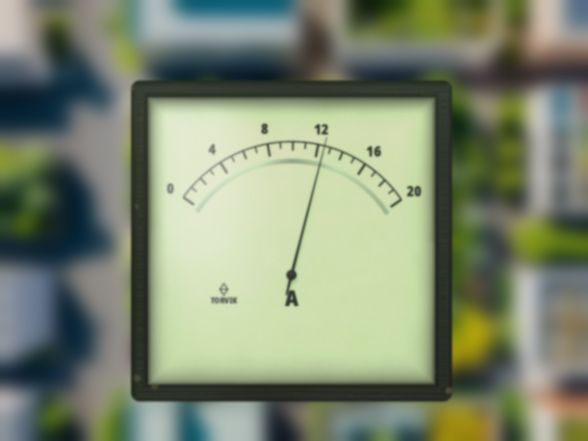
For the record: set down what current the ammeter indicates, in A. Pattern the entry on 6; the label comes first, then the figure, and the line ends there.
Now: 12.5
